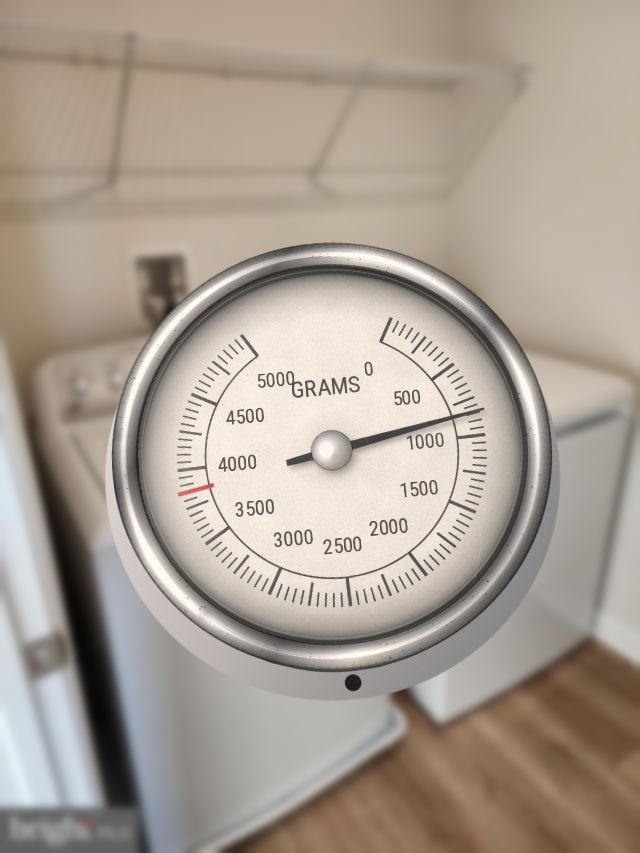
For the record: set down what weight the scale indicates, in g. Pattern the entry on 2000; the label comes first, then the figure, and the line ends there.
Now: 850
